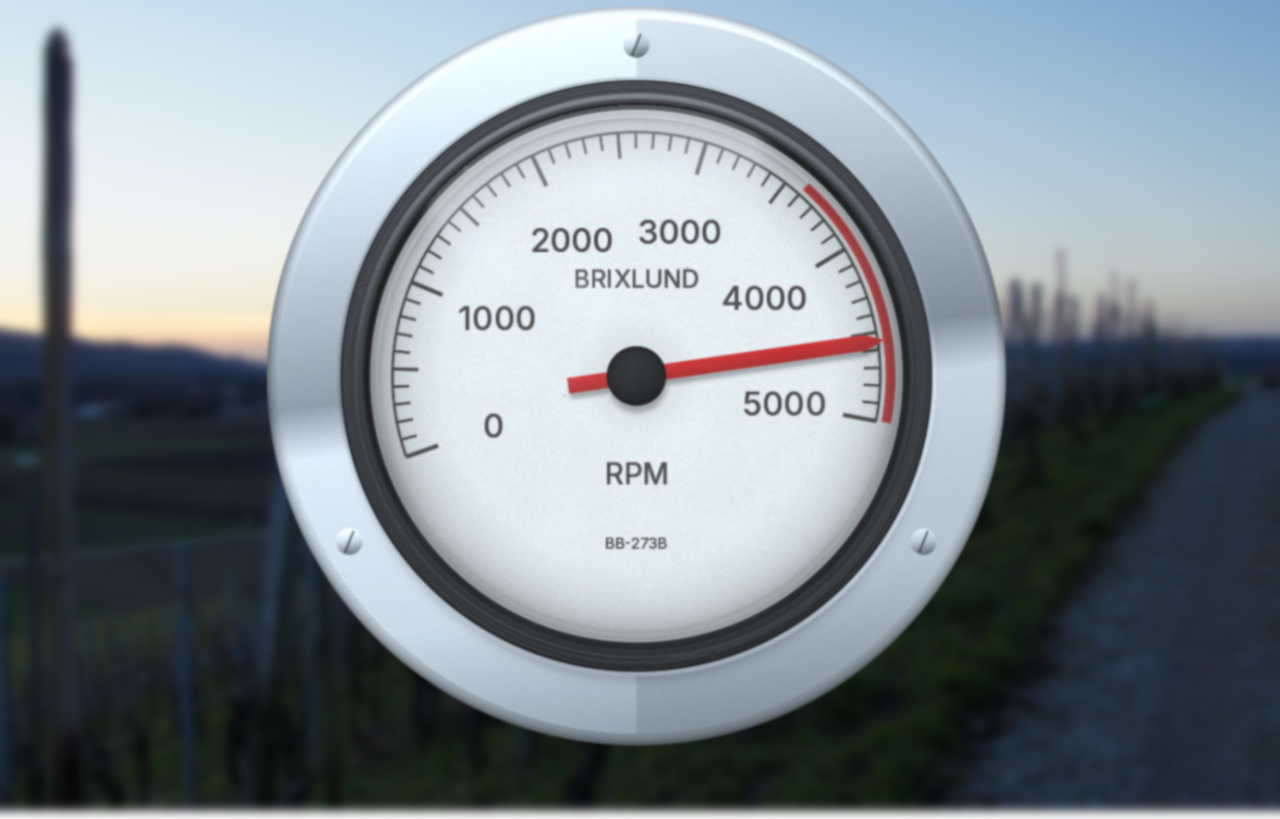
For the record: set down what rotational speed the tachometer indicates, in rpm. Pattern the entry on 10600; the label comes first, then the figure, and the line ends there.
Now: 4550
